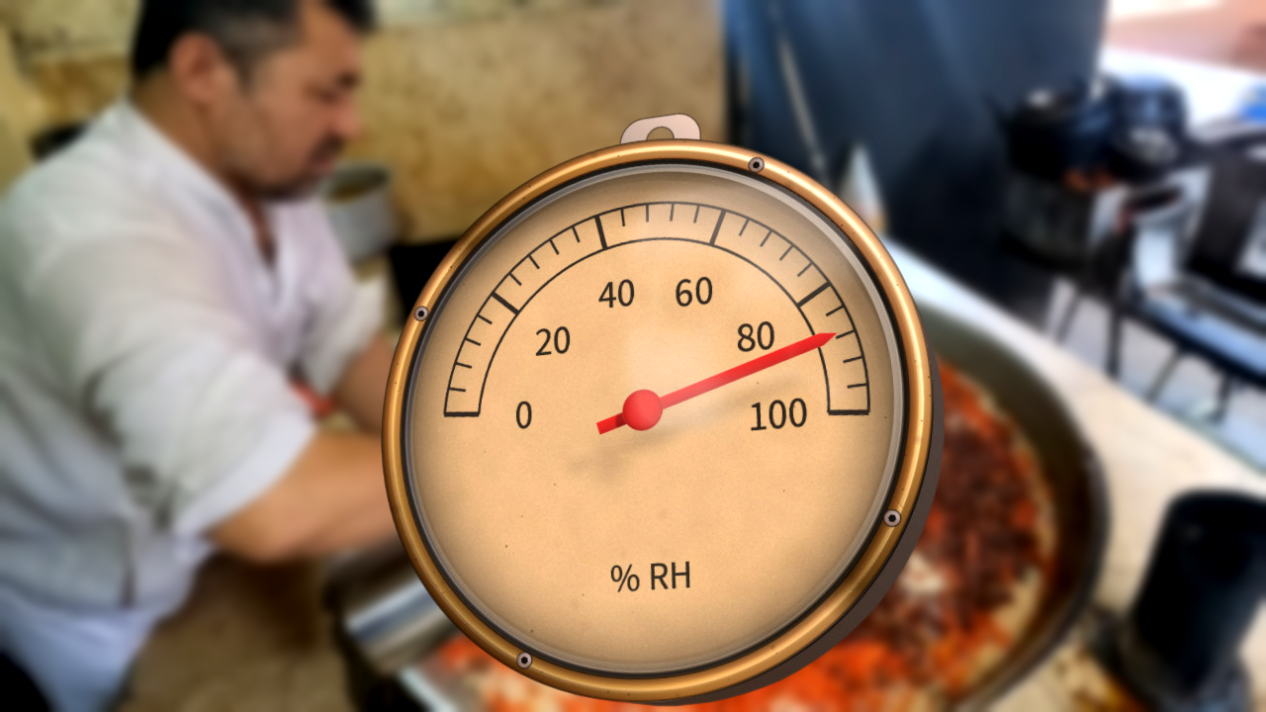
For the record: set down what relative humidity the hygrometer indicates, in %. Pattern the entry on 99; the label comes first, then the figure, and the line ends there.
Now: 88
